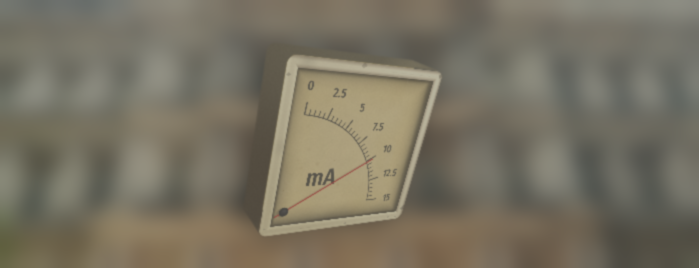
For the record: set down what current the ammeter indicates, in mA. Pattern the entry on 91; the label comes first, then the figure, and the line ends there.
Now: 10
